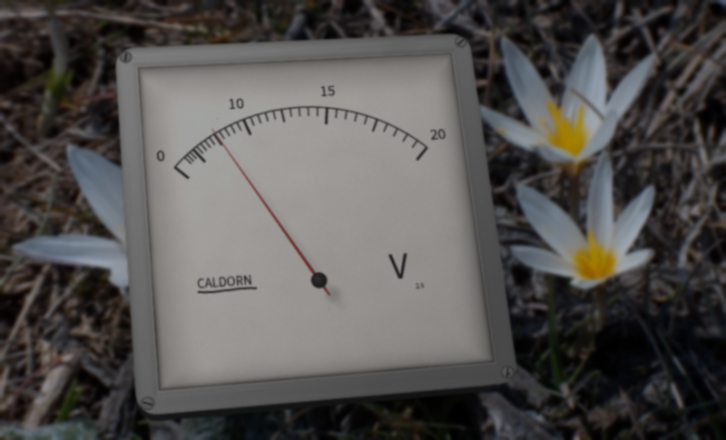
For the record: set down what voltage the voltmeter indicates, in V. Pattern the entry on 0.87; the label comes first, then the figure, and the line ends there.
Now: 7.5
